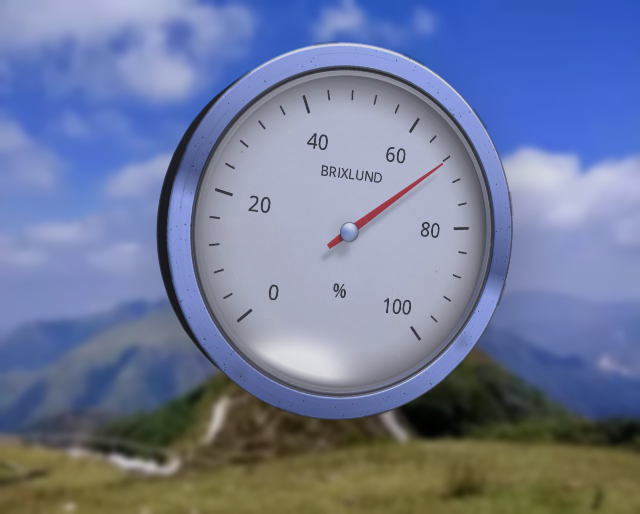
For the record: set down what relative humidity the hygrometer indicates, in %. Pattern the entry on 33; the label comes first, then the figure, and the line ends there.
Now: 68
